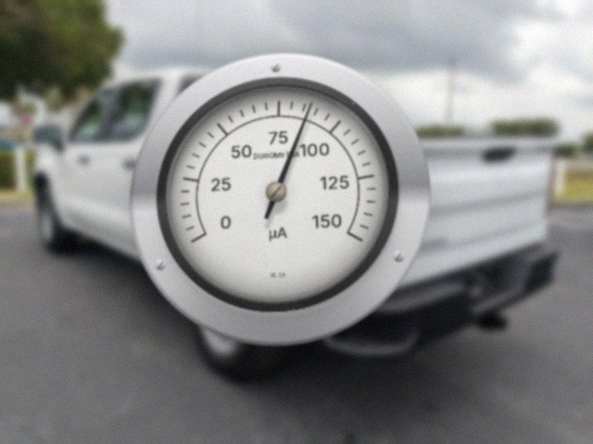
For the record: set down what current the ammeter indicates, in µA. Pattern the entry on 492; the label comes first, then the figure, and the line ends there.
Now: 87.5
